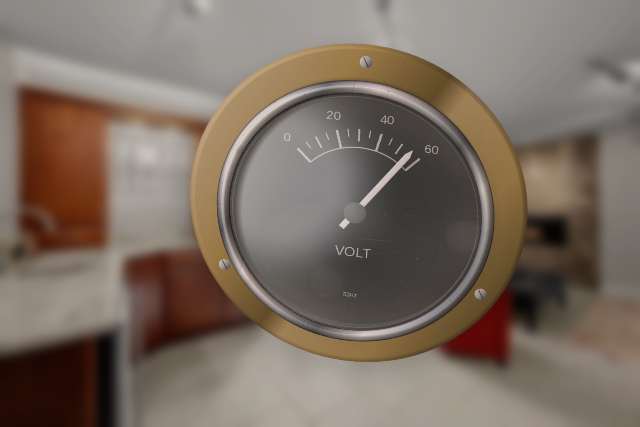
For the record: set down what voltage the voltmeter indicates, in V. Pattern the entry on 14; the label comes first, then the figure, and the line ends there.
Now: 55
